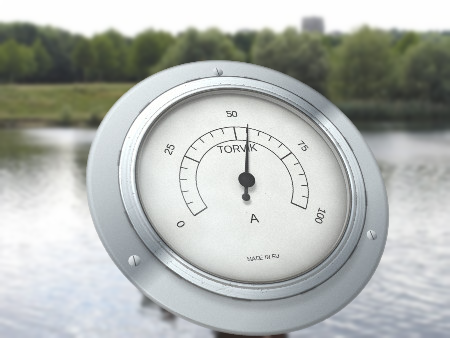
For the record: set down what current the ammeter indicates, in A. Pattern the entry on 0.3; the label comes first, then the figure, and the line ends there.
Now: 55
